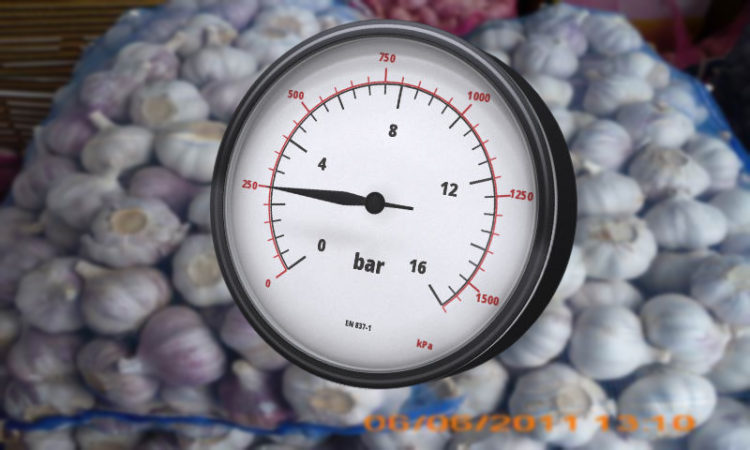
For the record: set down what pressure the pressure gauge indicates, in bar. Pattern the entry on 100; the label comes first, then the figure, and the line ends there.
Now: 2.5
